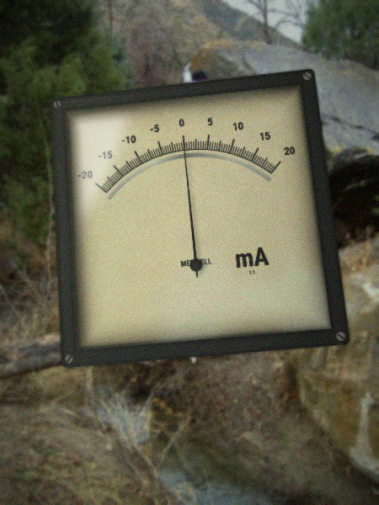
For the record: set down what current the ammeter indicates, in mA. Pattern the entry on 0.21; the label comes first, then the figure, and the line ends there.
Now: 0
